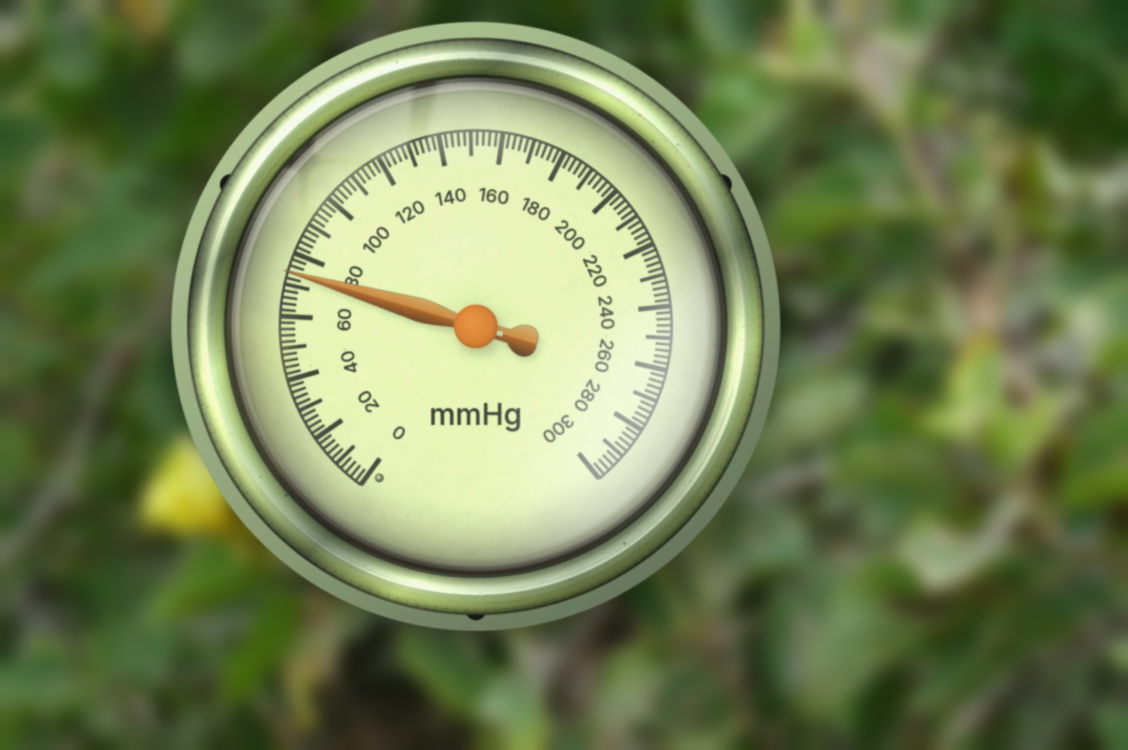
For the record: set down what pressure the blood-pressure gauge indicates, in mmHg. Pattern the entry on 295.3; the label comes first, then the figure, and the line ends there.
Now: 74
